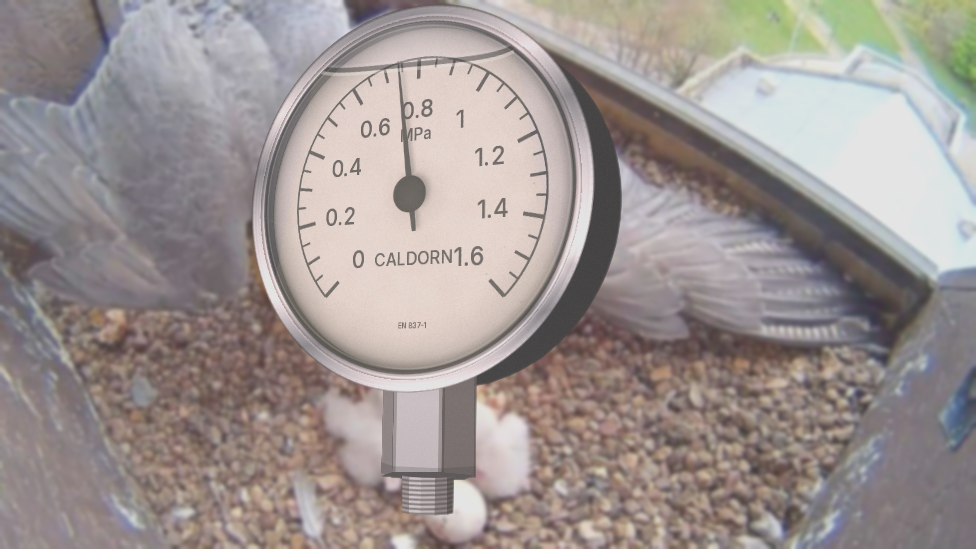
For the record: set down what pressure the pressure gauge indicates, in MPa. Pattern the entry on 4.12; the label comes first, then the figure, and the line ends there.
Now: 0.75
